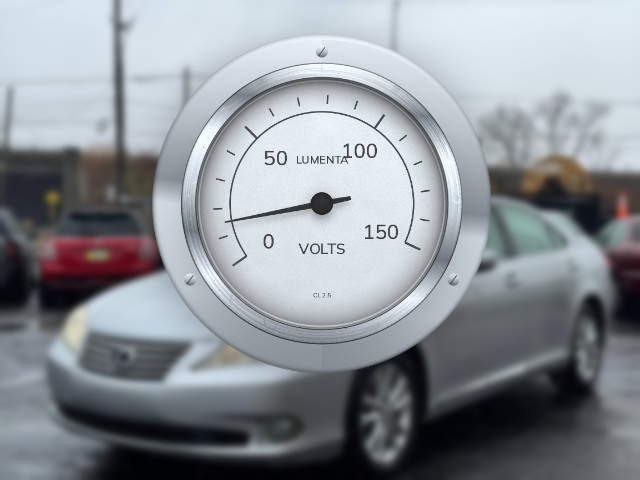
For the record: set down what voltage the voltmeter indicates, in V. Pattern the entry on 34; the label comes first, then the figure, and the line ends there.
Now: 15
